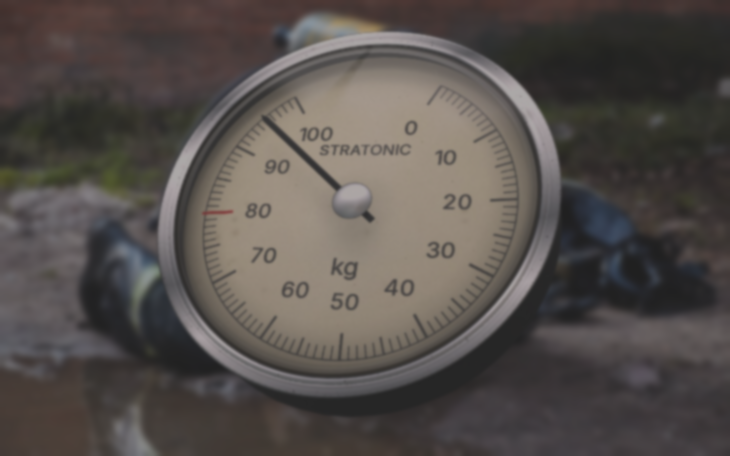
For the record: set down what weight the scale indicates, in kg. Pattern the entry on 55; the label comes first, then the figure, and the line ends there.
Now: 95
